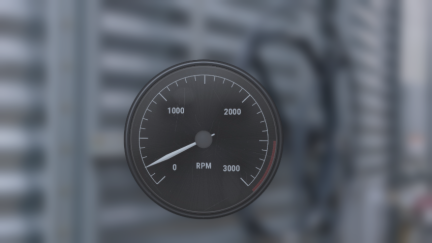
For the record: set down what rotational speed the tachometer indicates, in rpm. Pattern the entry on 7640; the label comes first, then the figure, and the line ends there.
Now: 200
